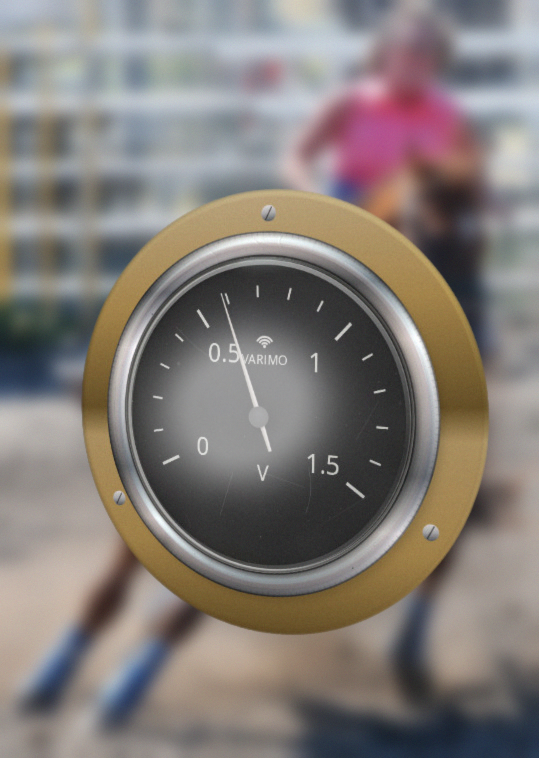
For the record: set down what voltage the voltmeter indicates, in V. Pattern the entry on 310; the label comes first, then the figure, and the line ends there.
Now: 0.6
